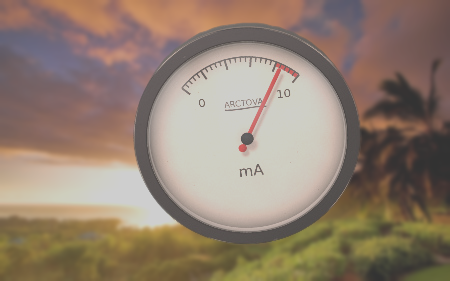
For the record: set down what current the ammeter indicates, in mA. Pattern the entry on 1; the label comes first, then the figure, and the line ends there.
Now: 8.4
